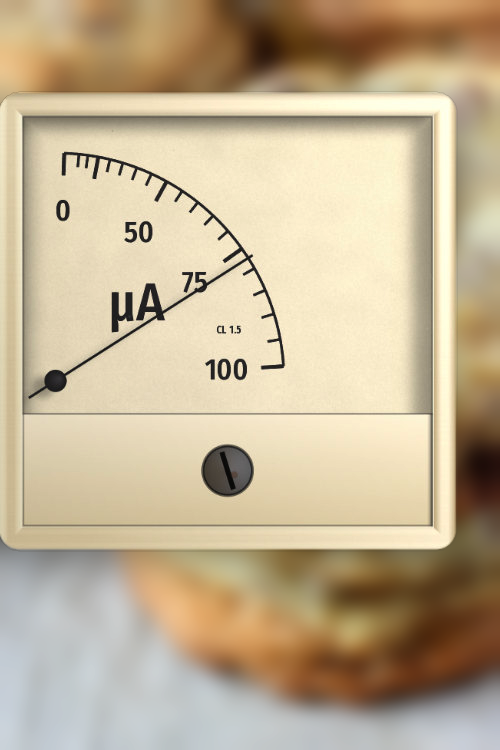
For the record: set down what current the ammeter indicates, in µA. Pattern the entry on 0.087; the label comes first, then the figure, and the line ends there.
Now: 77.5
